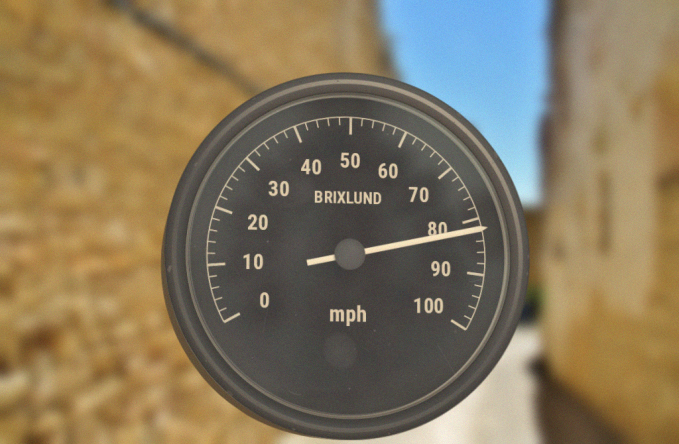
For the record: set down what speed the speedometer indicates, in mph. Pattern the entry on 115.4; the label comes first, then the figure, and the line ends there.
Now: 82
